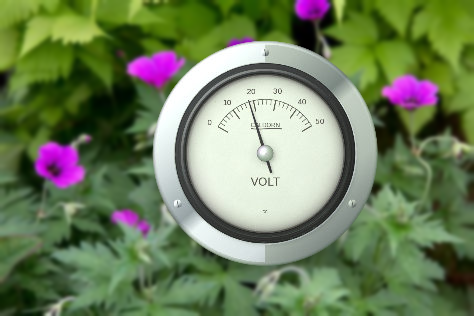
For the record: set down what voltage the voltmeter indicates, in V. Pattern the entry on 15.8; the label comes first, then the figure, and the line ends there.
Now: 18
